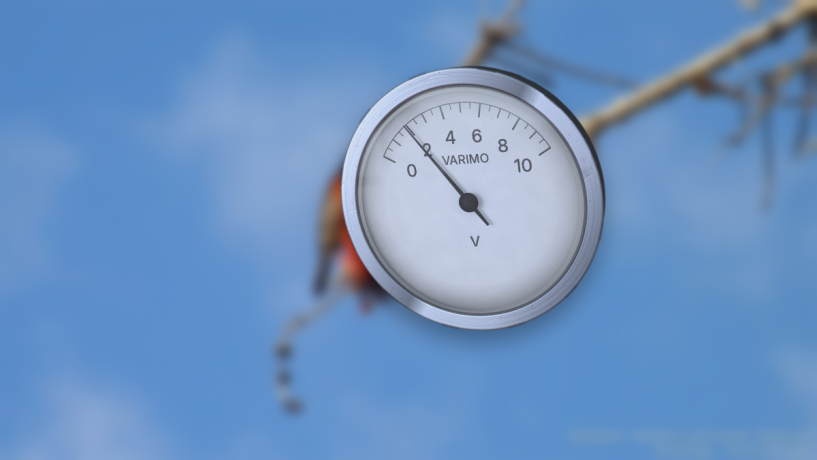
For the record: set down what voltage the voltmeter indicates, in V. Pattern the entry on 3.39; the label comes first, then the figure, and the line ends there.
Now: 2
